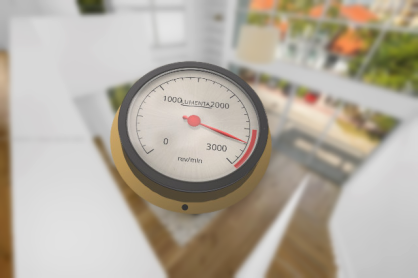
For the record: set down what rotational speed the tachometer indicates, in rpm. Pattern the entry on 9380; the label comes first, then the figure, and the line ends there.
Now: 2700
